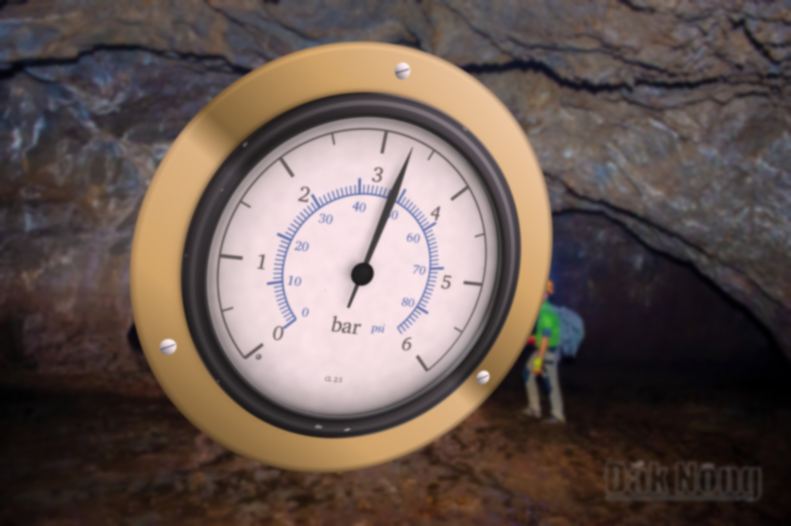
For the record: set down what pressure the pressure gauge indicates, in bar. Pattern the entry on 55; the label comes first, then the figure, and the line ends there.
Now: 3.25
